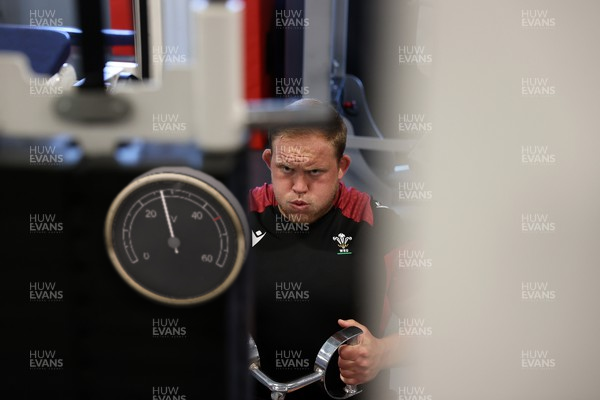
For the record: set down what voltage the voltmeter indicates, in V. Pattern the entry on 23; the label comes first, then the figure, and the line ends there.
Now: 27.5
